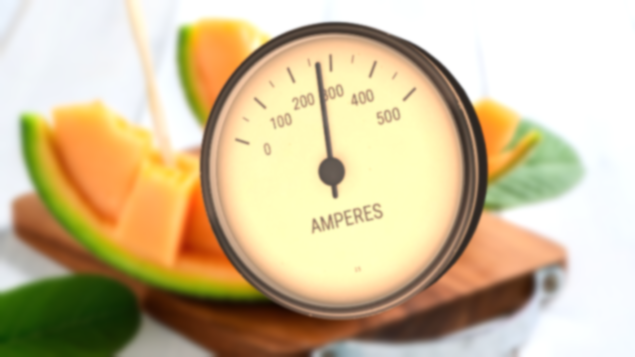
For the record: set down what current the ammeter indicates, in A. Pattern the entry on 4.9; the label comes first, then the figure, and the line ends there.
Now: 275
